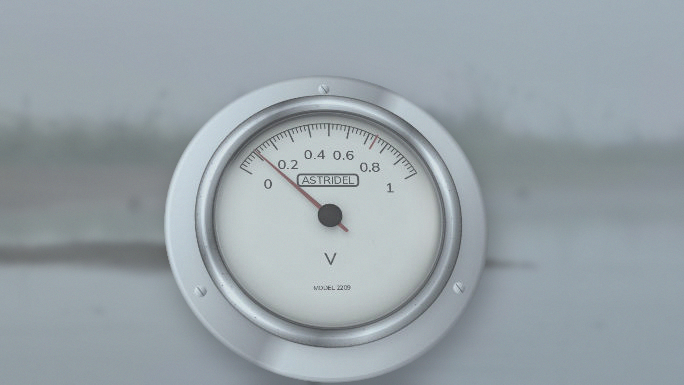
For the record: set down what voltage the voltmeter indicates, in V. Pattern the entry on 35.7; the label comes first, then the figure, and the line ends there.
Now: 0.1
